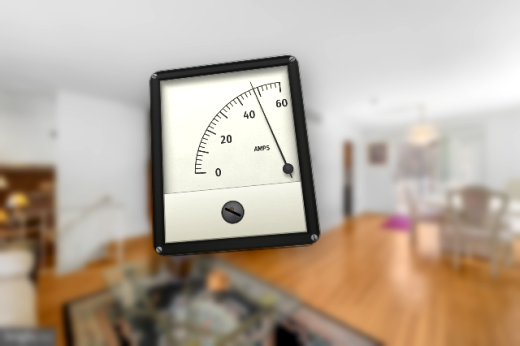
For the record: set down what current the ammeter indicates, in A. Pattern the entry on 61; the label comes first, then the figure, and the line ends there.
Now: 48
